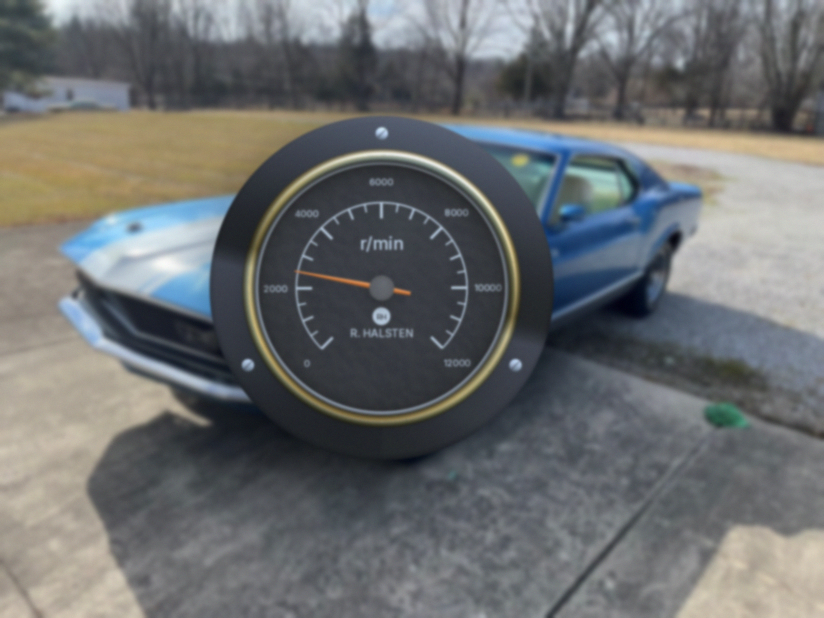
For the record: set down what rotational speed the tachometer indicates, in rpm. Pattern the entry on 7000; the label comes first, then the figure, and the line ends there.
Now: 2500
